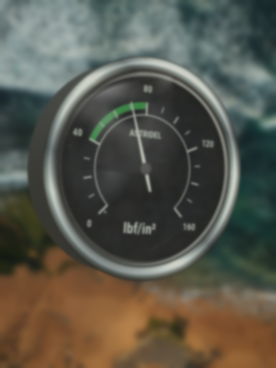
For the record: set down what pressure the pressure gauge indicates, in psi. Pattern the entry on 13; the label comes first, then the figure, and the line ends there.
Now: 70
